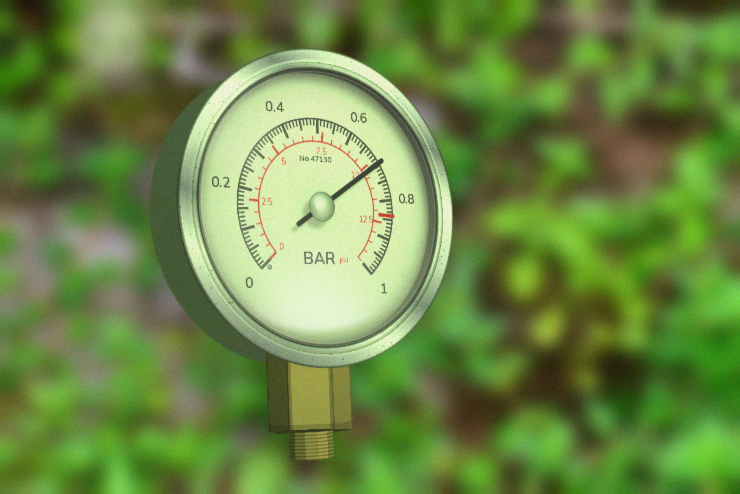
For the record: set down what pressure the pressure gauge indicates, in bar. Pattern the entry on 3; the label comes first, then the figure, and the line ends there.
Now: 0.7
